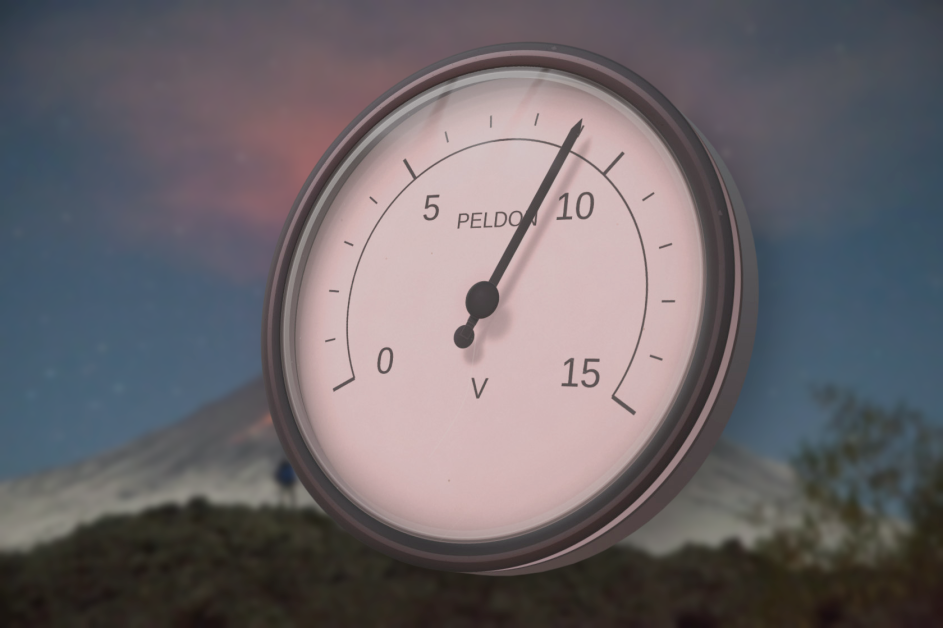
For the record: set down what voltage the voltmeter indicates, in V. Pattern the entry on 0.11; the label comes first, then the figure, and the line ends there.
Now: 9
